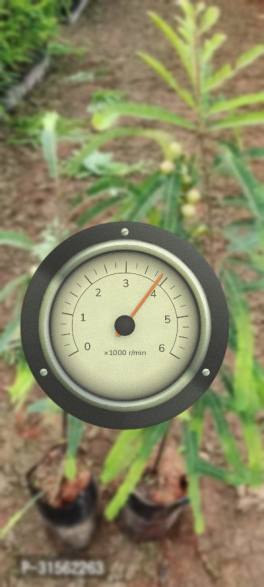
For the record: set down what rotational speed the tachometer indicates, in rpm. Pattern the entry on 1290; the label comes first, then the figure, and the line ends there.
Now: 3875
